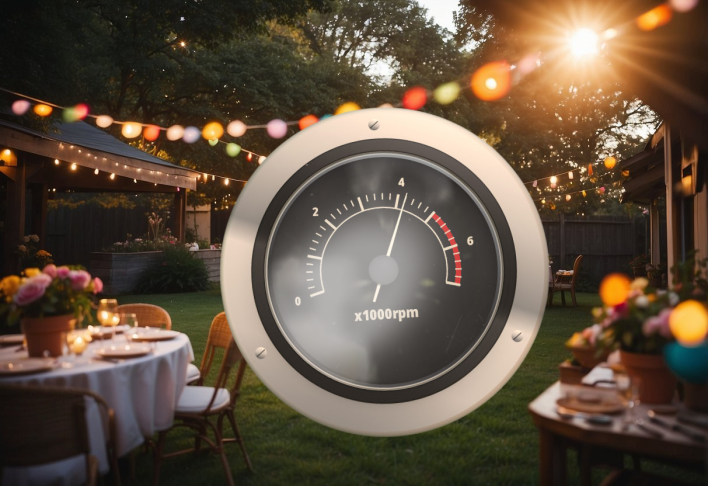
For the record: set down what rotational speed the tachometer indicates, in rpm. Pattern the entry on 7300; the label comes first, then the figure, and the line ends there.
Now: 4200
